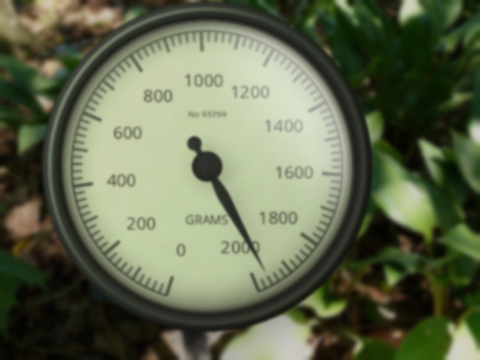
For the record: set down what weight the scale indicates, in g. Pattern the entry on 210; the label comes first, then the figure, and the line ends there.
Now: 1960
